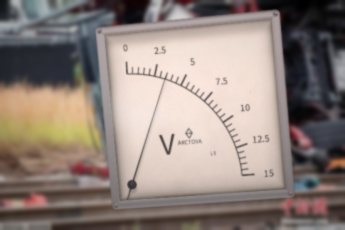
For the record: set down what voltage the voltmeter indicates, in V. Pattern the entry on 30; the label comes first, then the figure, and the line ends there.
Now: 3.5
